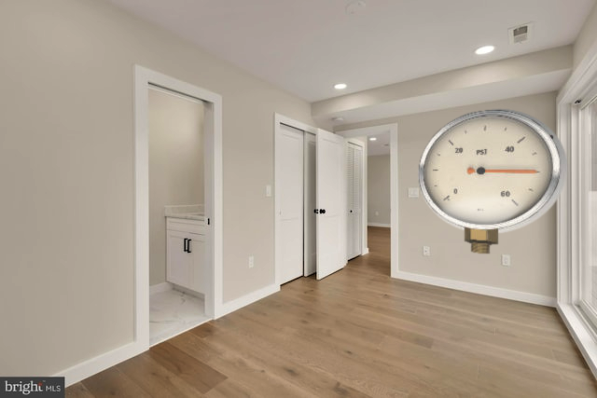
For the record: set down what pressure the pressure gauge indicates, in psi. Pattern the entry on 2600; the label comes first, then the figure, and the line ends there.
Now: 50
